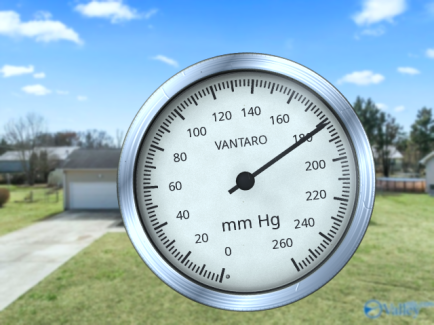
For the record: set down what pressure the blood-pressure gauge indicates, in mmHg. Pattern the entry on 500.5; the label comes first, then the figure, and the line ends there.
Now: 182
